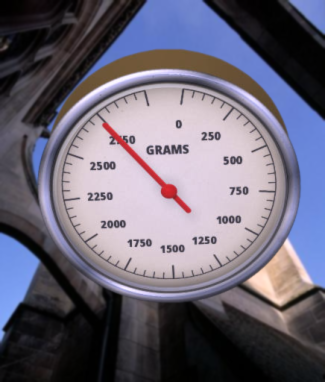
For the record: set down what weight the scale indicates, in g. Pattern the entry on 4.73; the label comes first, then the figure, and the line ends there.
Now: 2750
